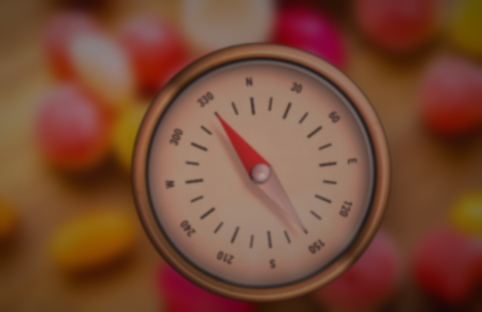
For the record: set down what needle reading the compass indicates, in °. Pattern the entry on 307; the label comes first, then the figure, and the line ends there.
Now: 330
